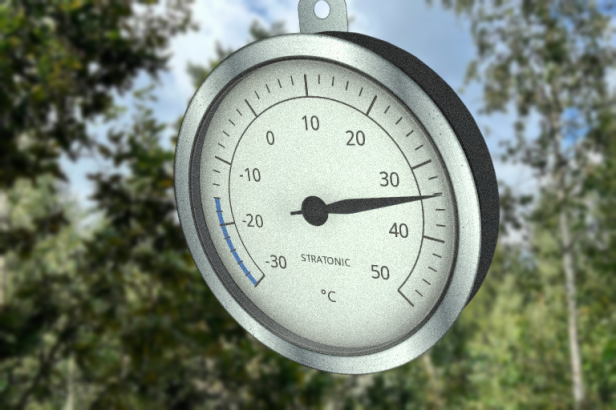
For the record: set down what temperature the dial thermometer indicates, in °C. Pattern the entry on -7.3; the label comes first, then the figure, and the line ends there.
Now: 34
